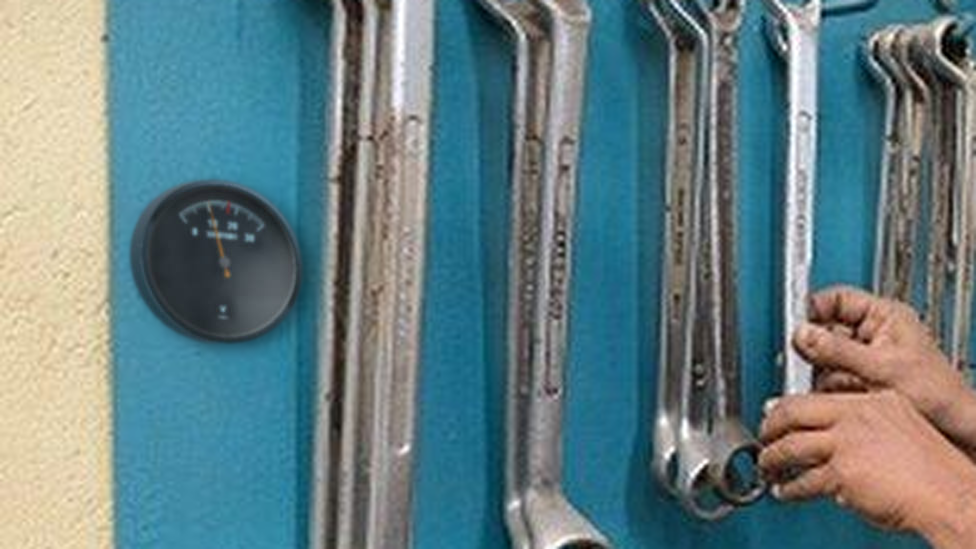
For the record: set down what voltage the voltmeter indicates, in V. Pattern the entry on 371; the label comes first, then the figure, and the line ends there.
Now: 10
